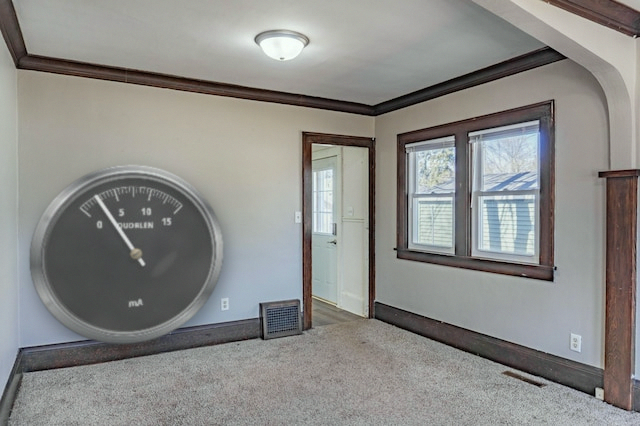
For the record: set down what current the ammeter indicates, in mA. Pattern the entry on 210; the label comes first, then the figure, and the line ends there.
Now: 2.5
